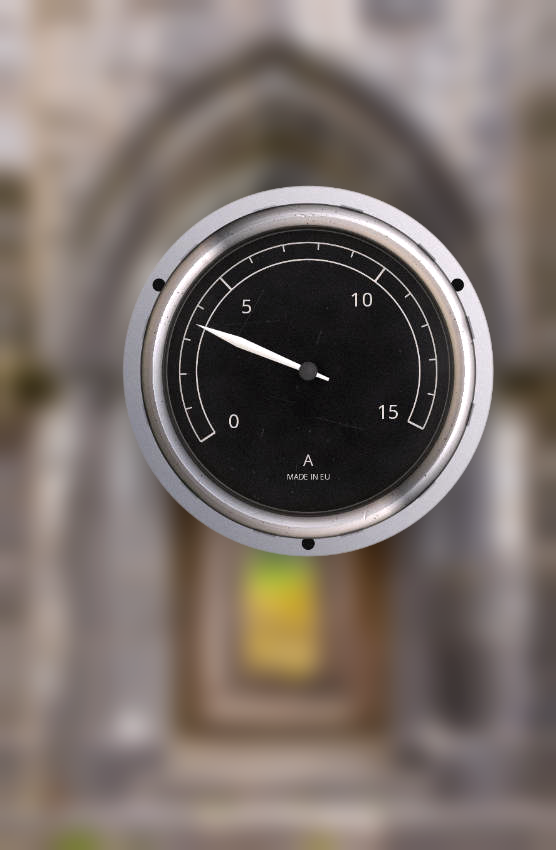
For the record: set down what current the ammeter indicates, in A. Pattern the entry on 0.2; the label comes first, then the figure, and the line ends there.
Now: 3.5
